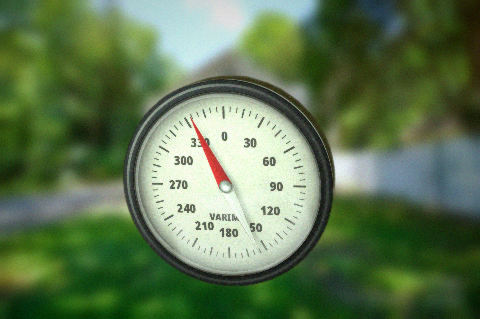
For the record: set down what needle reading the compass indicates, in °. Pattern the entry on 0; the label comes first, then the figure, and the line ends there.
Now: 335
